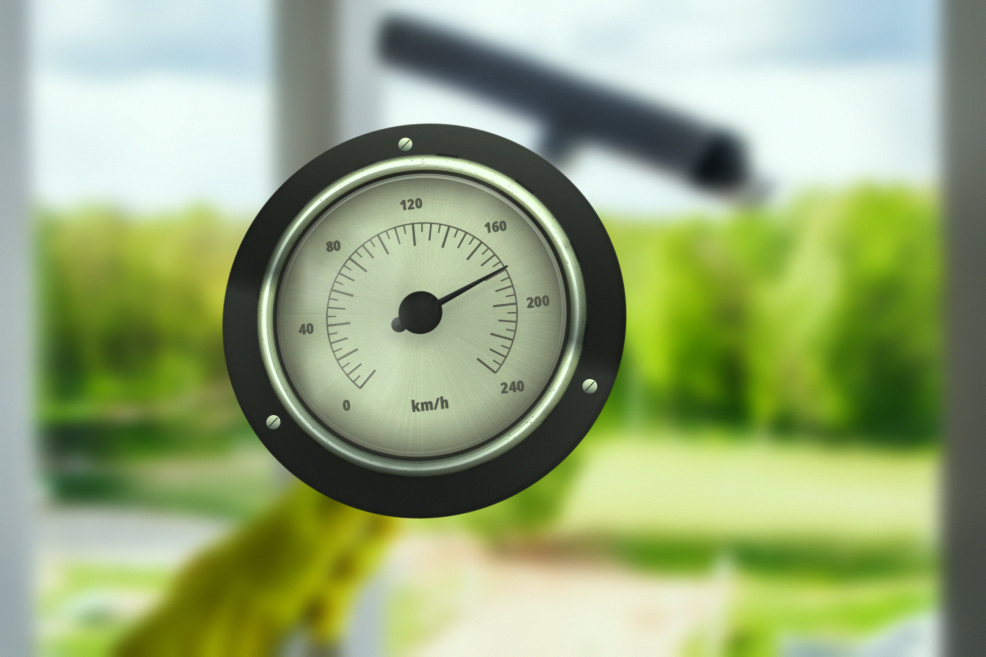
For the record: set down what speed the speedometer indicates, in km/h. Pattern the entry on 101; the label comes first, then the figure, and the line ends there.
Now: 180
